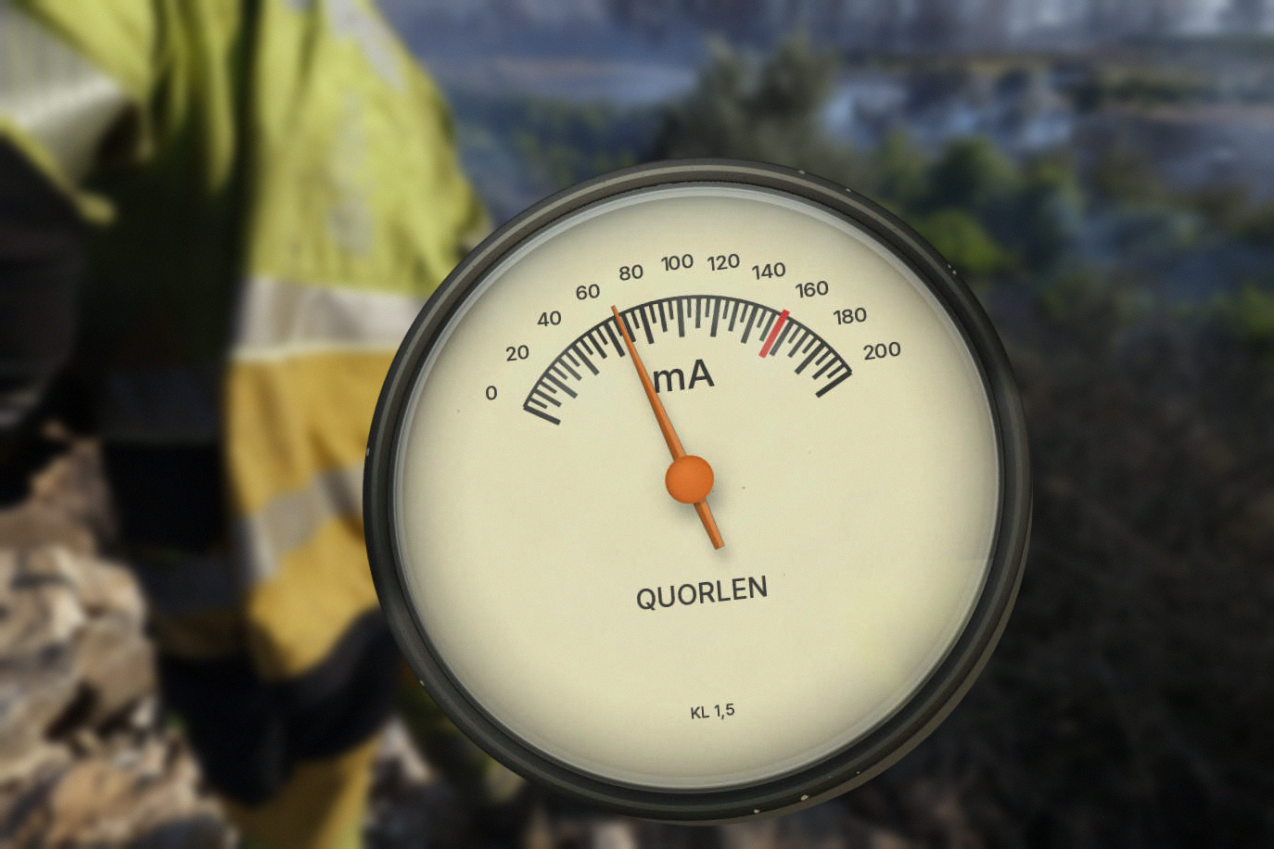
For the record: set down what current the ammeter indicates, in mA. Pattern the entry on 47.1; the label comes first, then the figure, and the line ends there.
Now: 67.5
